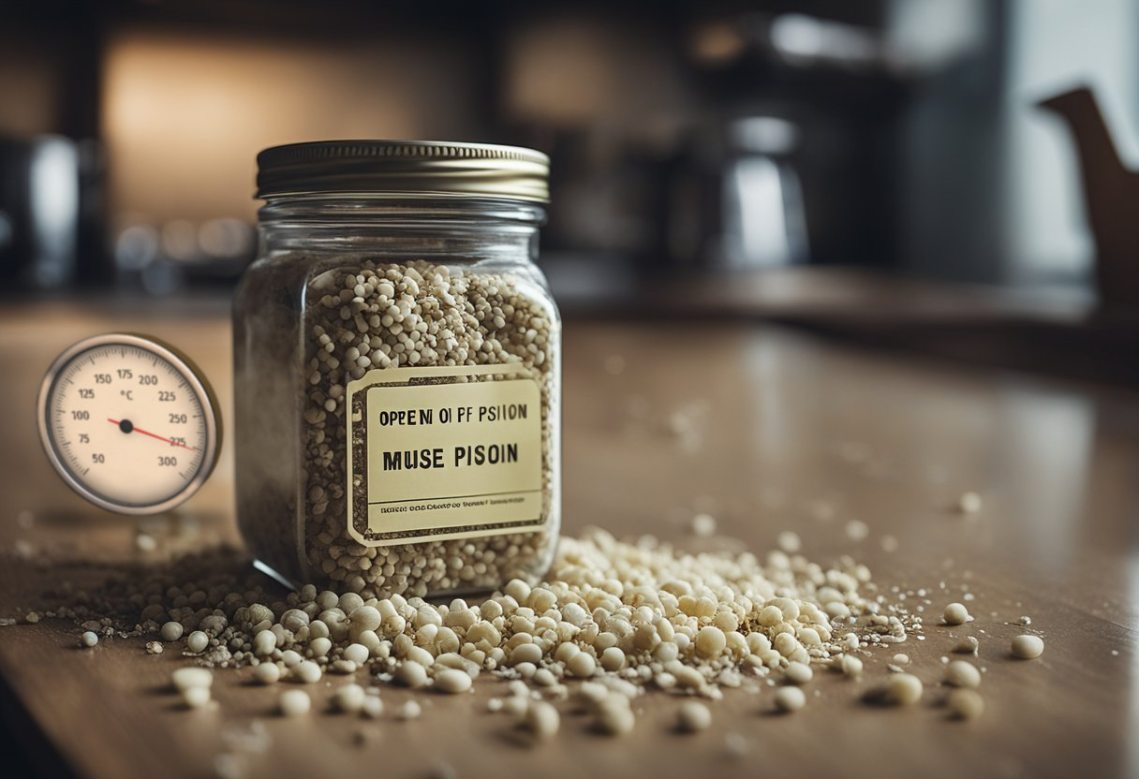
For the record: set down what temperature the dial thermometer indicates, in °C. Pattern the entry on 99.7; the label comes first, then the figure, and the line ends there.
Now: 275
